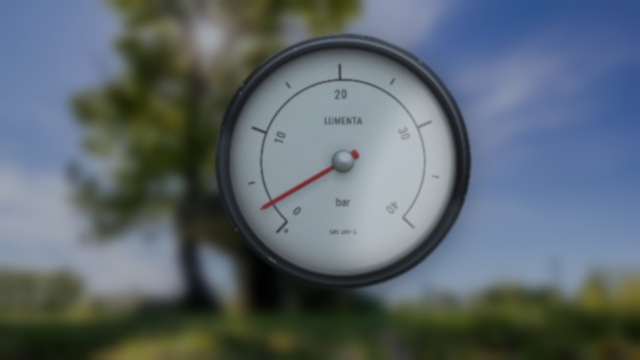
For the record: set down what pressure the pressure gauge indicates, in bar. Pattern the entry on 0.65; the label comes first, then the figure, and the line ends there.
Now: 2.5
